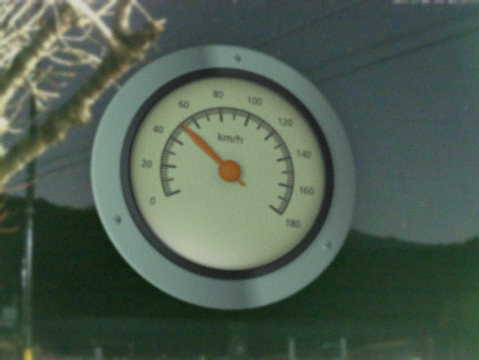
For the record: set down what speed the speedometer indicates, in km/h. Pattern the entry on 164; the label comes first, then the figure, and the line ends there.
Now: 50
